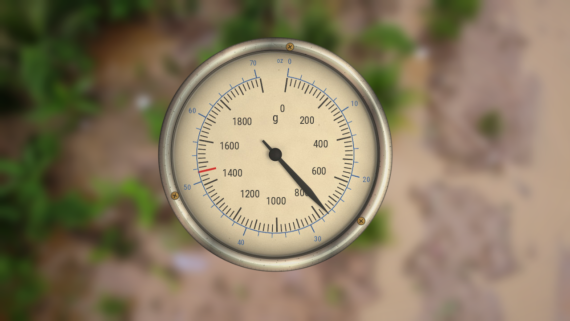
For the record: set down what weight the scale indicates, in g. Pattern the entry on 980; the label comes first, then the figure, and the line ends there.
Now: 760
